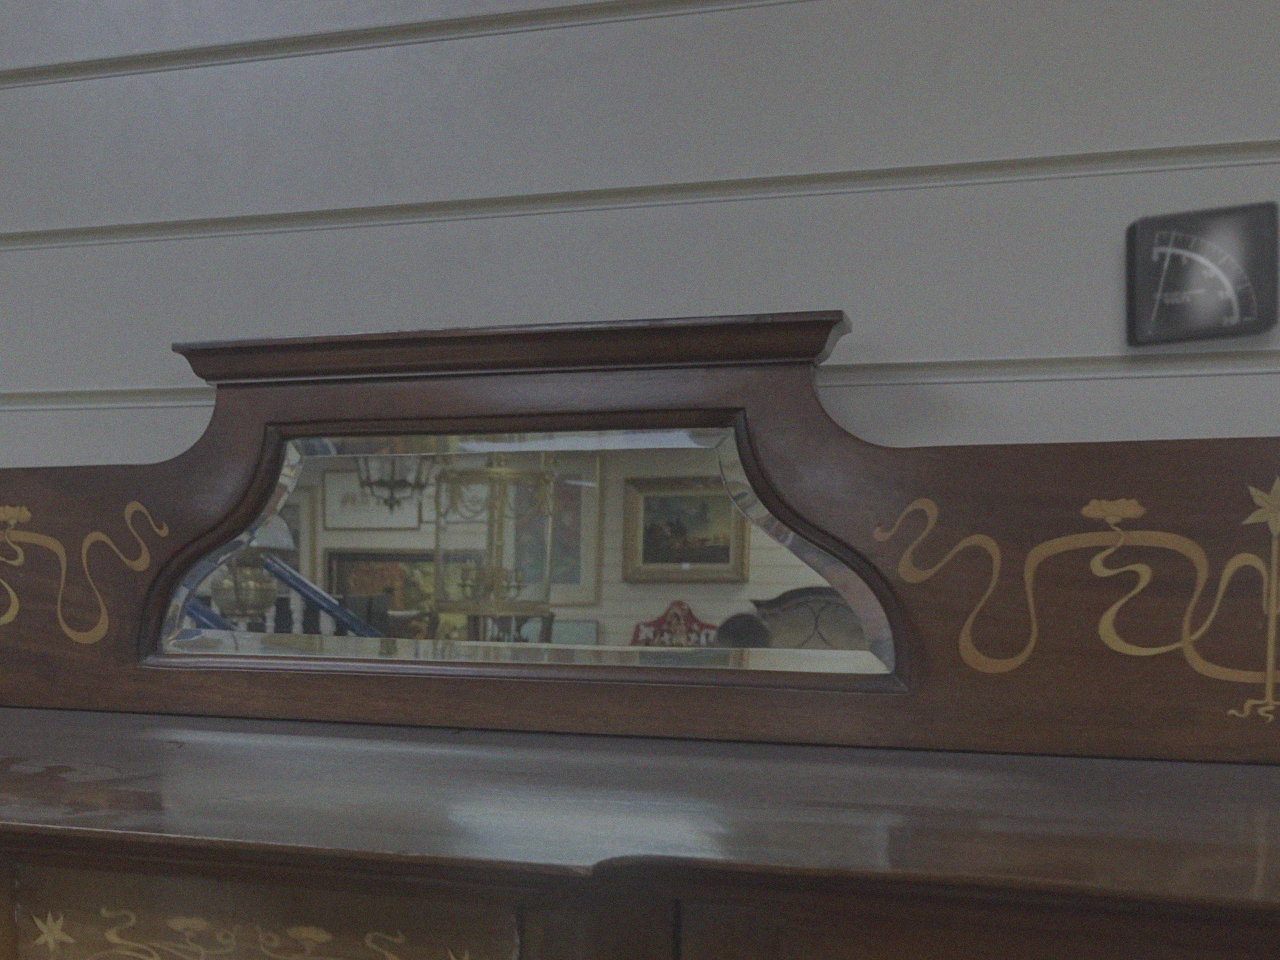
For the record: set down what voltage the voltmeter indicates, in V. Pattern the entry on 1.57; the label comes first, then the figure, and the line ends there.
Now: 2
